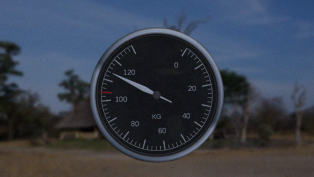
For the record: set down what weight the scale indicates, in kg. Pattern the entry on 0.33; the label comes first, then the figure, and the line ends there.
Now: 114
